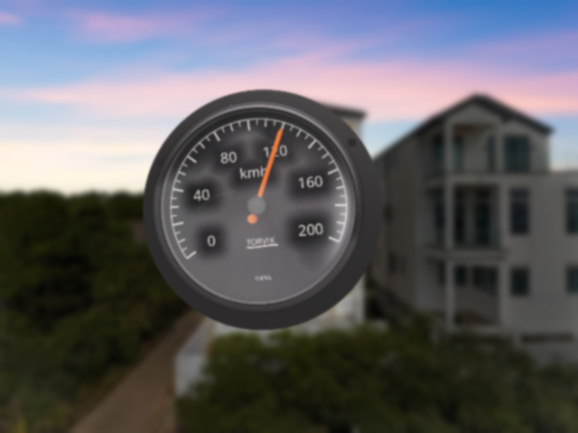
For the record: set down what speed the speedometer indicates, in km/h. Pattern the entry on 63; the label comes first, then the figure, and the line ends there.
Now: 120
